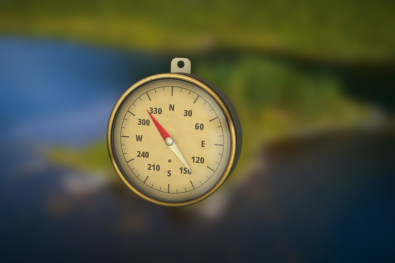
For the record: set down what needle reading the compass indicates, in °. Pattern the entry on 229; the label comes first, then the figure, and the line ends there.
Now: 320
